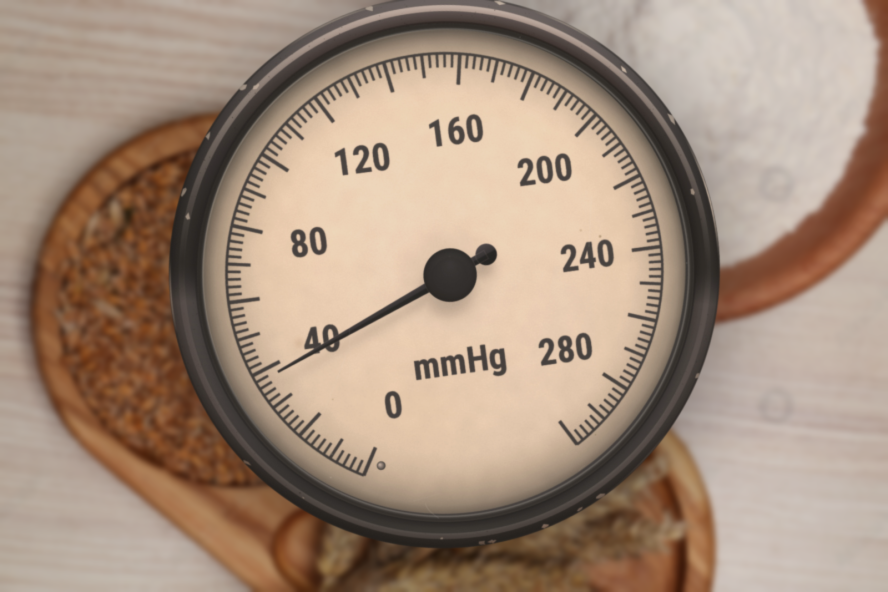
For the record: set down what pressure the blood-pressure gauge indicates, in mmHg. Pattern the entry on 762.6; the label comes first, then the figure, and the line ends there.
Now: 38
